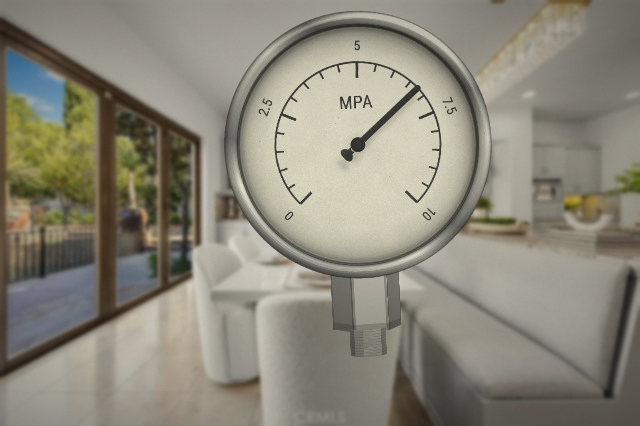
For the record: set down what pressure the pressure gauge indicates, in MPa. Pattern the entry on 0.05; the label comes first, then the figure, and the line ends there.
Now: 6.75
